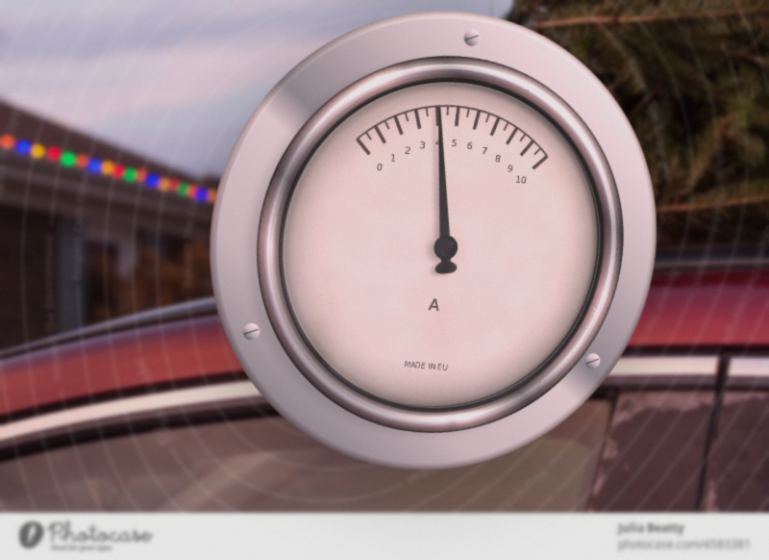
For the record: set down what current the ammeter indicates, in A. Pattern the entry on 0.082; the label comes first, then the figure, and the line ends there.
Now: 4
